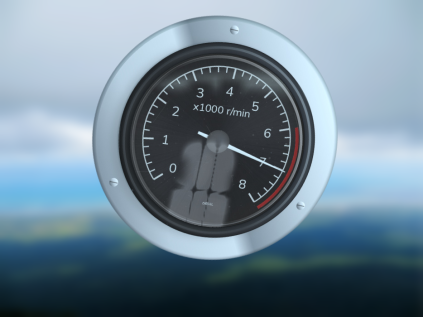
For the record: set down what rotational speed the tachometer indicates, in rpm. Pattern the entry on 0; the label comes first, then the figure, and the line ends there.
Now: 7000
